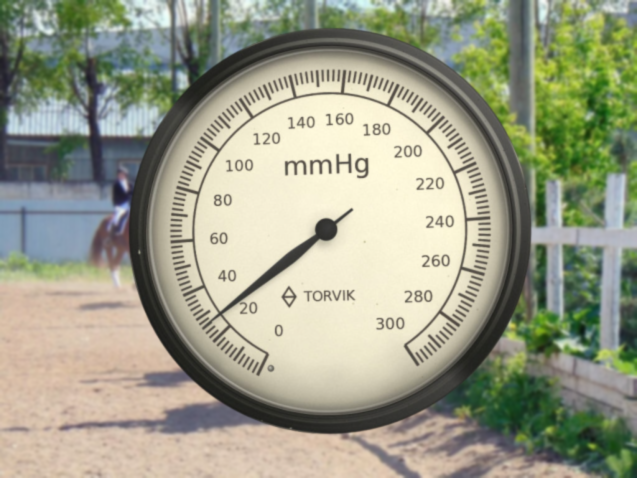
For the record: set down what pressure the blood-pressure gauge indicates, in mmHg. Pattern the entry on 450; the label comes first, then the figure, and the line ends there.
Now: 26
